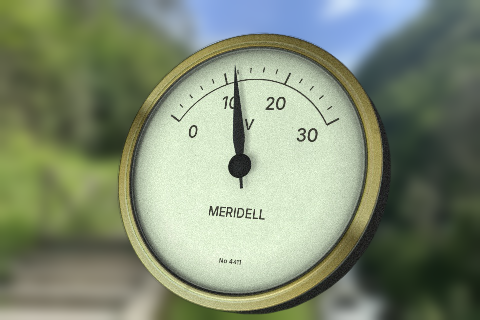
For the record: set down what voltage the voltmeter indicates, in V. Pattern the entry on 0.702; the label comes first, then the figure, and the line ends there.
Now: 12
